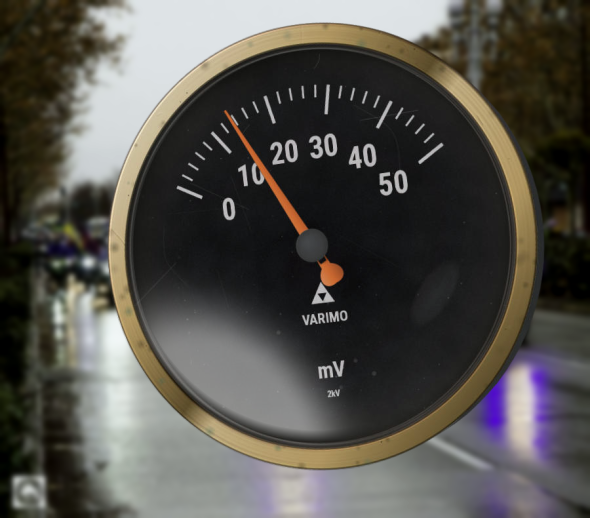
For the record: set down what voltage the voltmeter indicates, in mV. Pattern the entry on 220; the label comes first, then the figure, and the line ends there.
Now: 14
